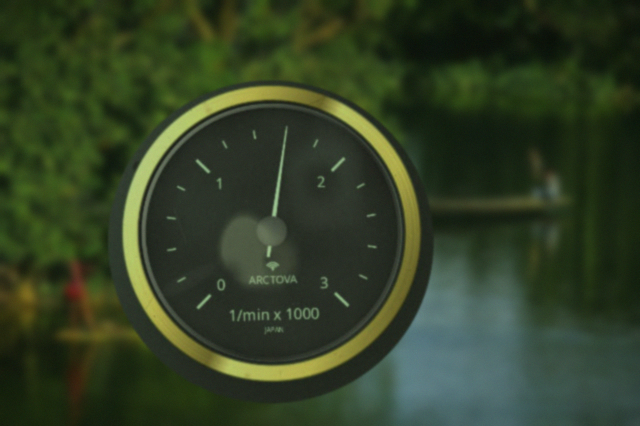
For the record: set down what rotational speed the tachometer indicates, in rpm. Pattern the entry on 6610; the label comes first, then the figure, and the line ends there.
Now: 1600
